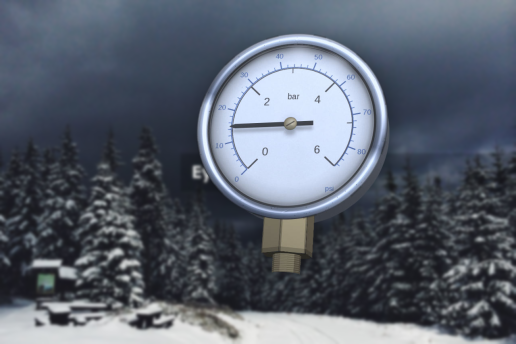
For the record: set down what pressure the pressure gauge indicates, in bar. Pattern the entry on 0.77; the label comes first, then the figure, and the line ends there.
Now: 1
